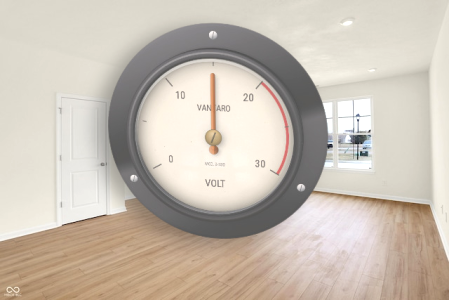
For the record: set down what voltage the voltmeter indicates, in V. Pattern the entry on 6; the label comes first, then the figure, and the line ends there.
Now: 15
